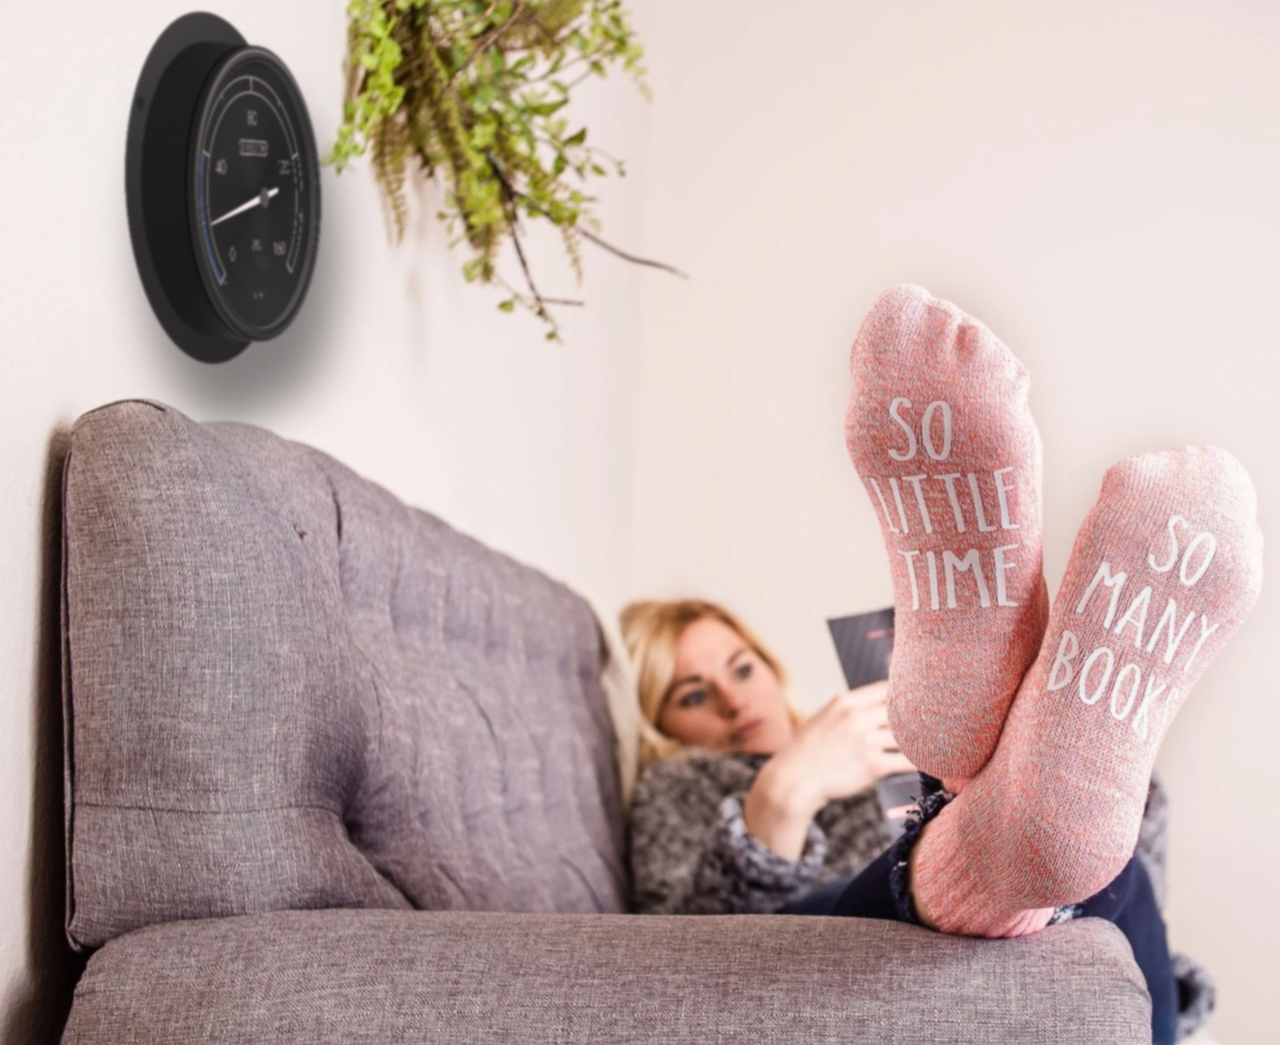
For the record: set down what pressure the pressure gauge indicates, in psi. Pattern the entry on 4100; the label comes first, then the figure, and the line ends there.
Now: 20
